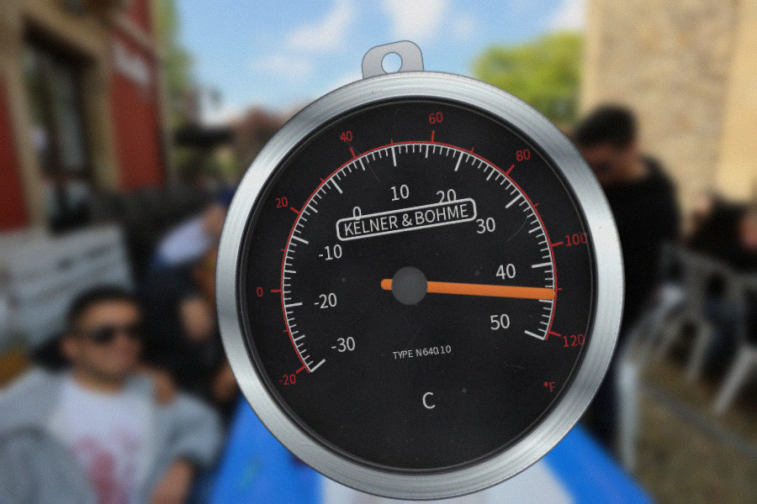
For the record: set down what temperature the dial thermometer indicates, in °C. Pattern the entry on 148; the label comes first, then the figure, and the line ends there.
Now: 44
